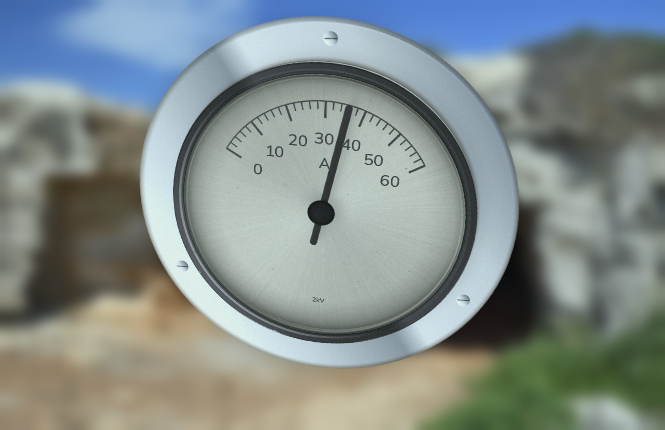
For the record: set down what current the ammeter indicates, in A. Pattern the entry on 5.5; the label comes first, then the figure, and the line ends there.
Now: 36
